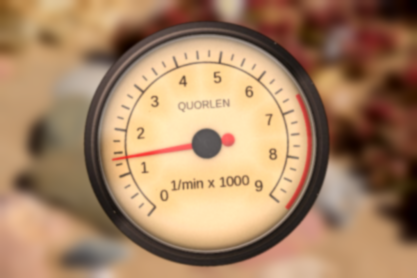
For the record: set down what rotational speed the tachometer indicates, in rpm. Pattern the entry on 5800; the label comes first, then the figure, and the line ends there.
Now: 1375
